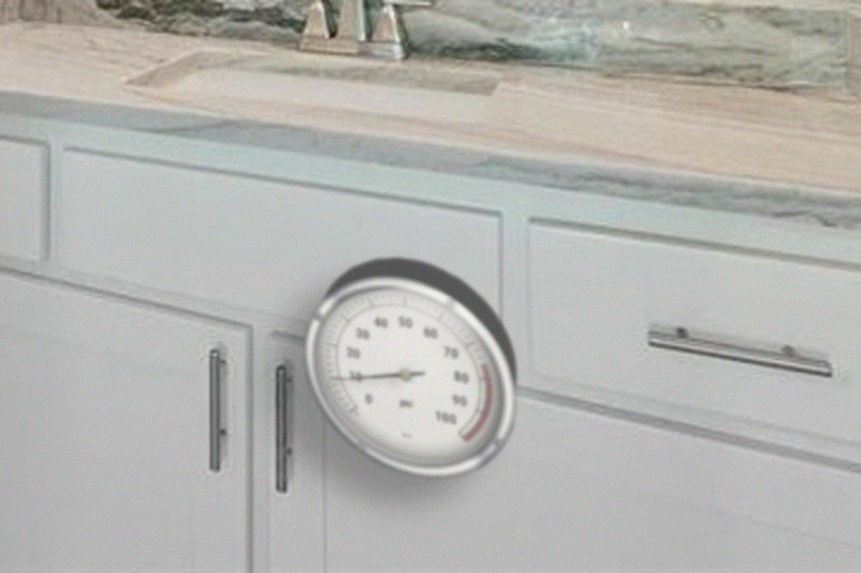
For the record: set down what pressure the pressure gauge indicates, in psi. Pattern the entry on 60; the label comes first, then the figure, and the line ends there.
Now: 10
